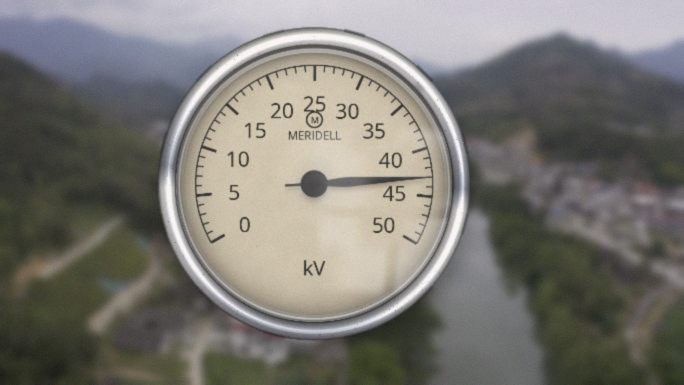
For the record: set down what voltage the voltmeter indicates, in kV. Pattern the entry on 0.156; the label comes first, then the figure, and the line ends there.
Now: 43
